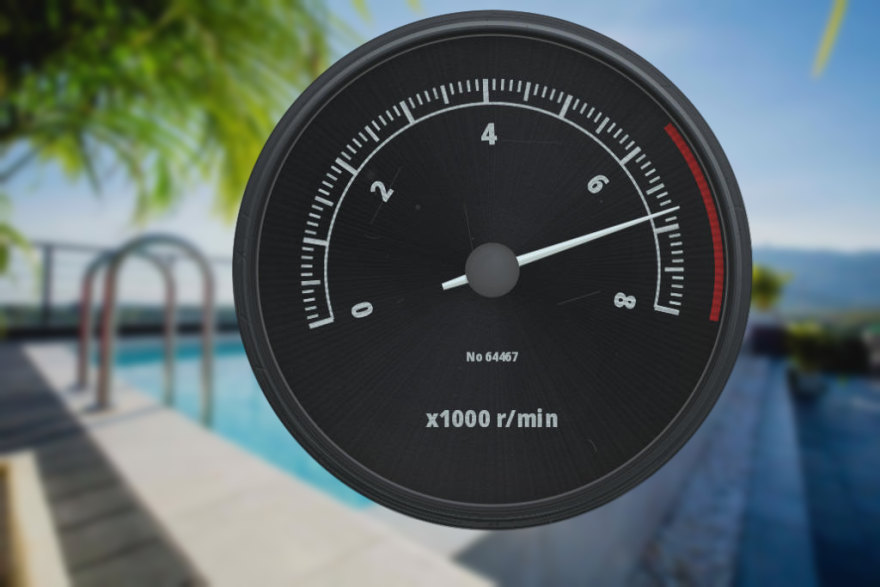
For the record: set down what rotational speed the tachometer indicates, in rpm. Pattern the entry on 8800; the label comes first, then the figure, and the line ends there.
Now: 6800
